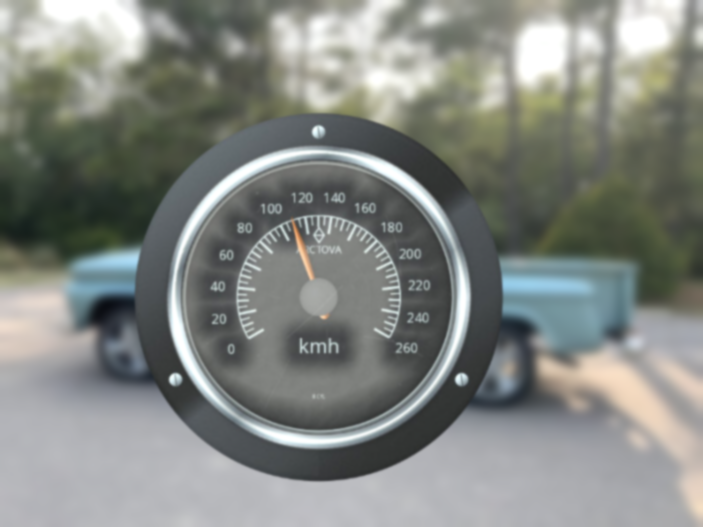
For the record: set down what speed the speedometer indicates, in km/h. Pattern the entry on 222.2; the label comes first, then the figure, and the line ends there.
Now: 110
